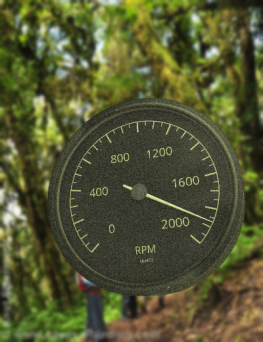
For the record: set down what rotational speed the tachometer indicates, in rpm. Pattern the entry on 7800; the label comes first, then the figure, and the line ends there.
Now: 1875
